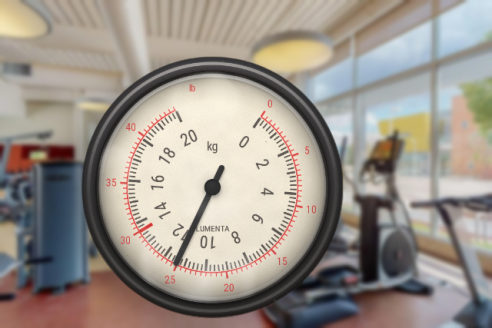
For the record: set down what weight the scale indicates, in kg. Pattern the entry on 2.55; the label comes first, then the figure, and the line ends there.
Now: 11.4
